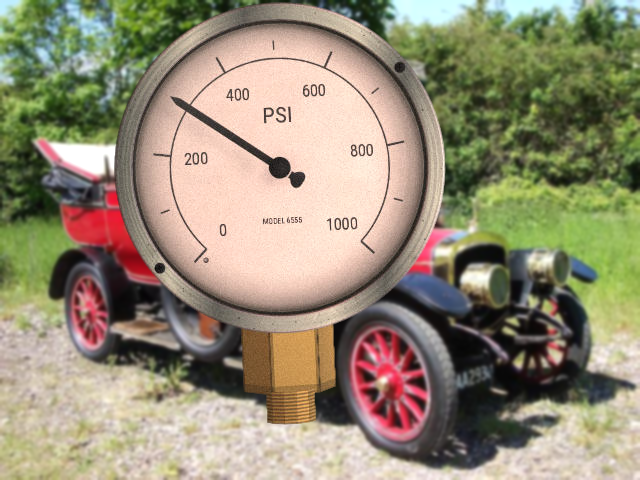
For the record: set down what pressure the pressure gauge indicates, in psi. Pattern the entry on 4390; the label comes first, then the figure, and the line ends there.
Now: 300
